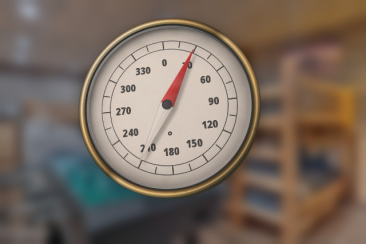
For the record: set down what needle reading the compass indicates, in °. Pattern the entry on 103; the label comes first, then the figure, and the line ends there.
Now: 30
